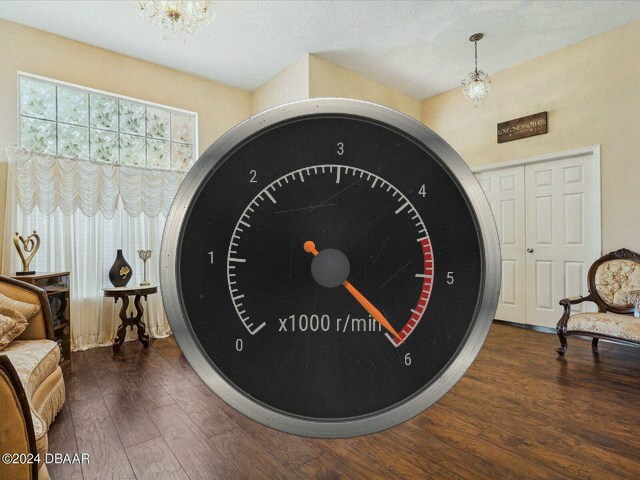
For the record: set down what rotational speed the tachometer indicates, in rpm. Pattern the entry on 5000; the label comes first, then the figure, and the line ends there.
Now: 5900
